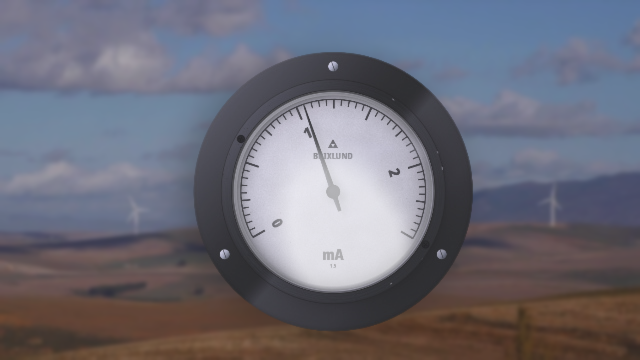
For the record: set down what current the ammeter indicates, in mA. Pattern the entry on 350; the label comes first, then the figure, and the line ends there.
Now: 1.05
